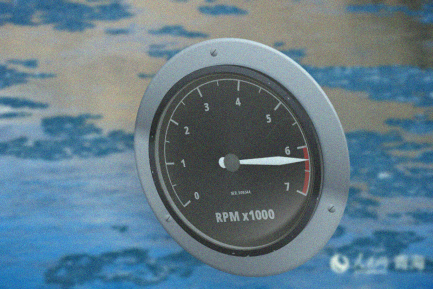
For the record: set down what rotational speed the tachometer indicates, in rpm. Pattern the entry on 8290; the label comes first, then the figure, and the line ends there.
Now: 6250
